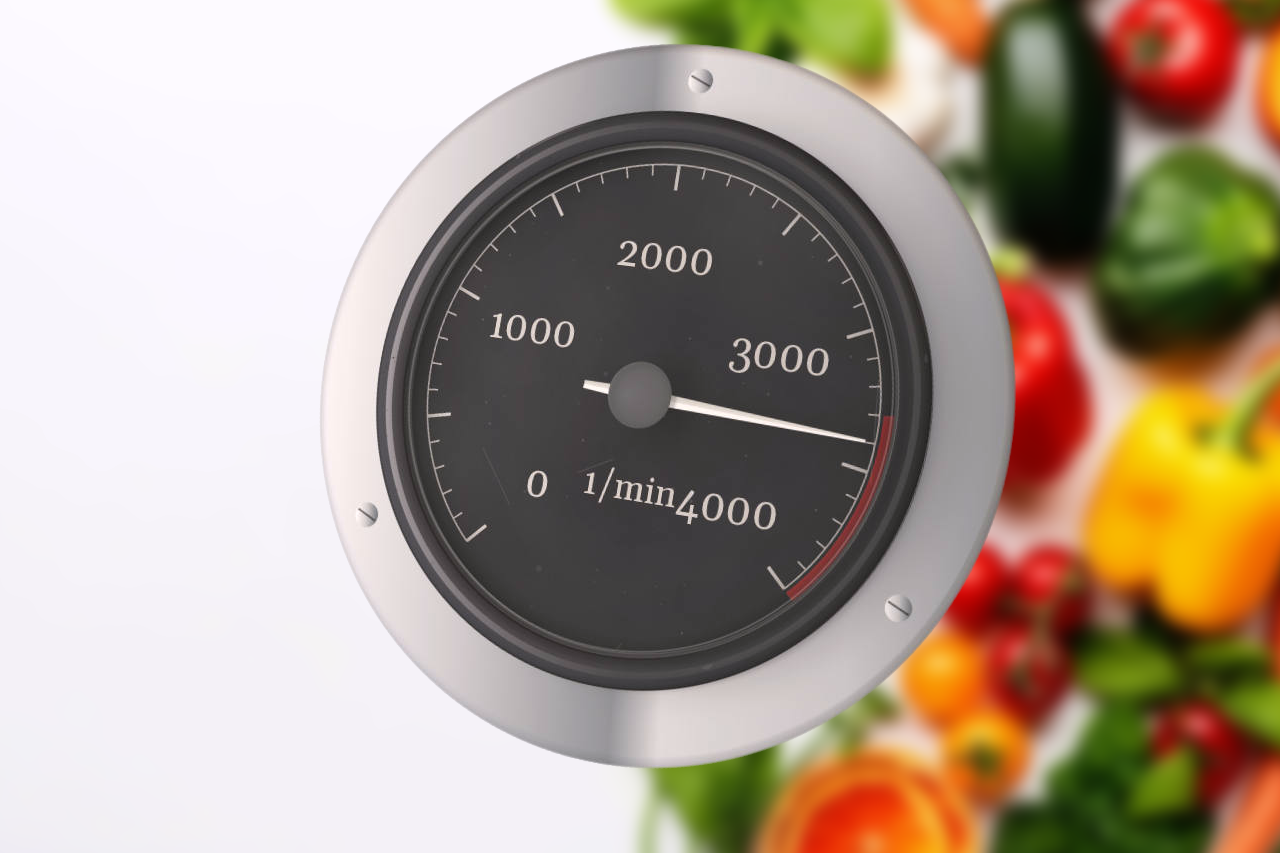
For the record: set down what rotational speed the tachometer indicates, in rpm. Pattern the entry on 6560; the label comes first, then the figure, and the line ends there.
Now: 3400
